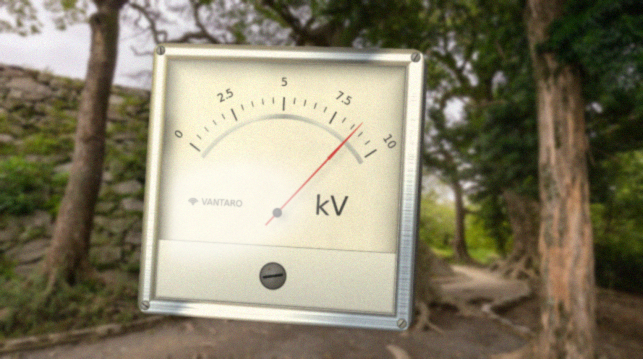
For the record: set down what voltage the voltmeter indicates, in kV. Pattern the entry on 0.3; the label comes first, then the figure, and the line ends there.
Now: 8.75
